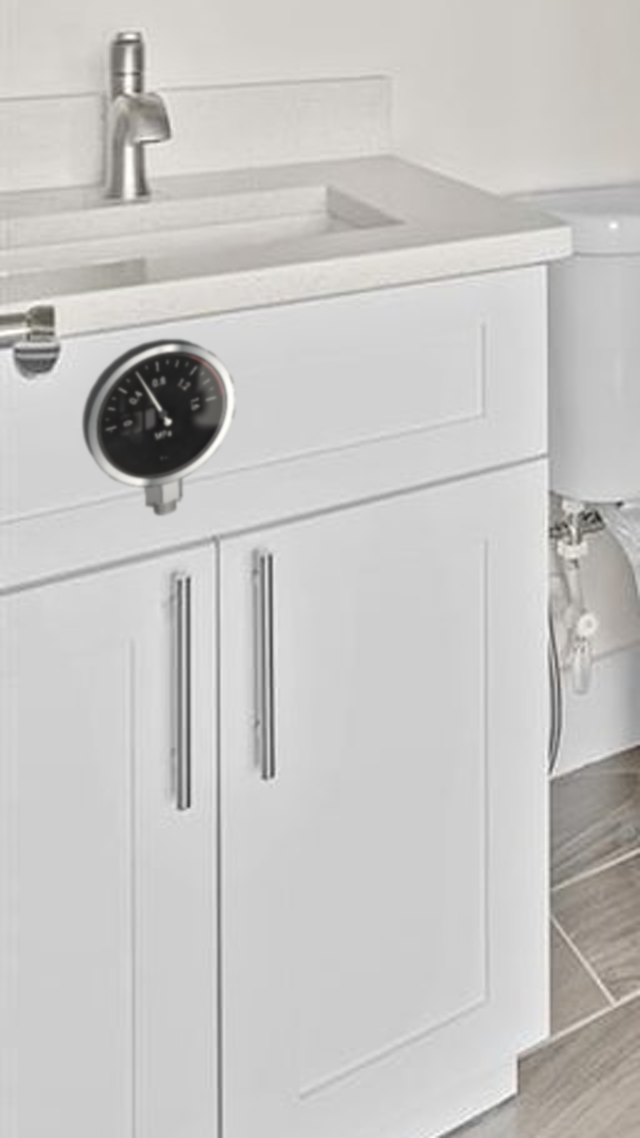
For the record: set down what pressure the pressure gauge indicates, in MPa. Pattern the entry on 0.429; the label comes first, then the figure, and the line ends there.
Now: 0.6
